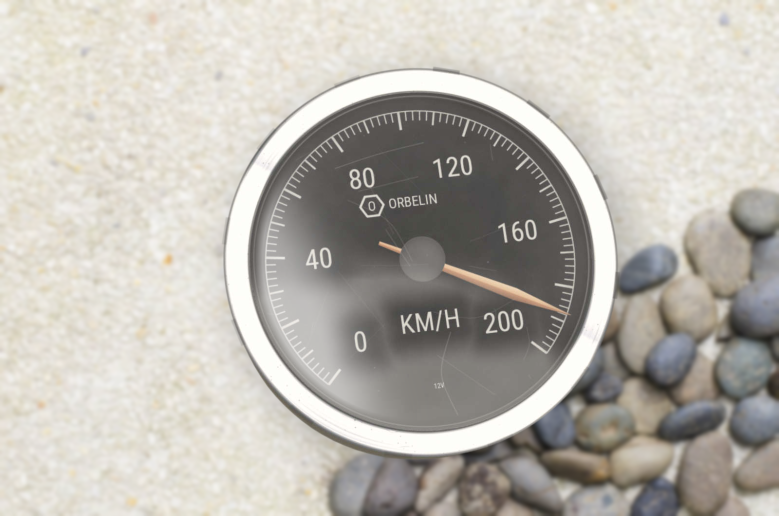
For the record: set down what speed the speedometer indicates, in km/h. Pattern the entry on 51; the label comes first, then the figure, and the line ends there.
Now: 188
